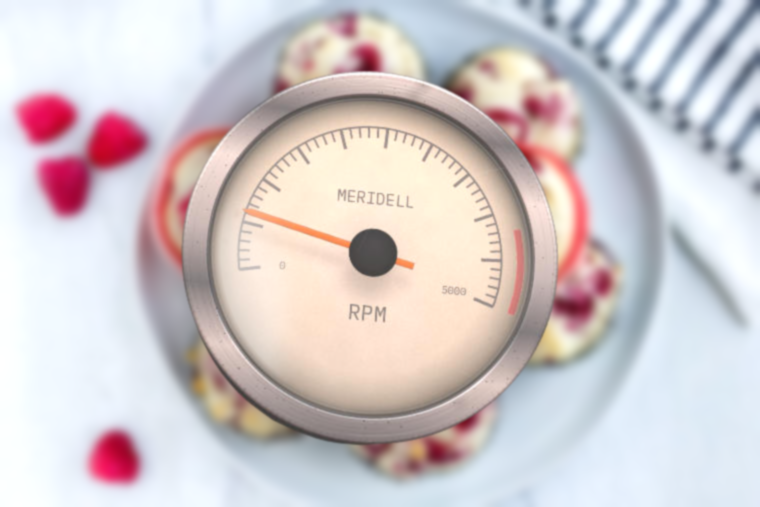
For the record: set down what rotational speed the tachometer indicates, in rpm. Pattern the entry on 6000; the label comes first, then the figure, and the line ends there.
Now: 600
